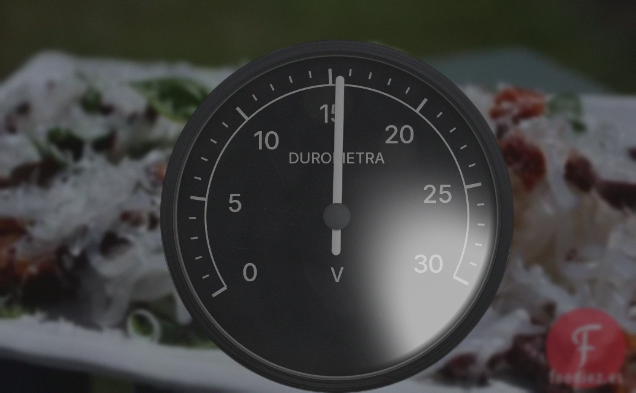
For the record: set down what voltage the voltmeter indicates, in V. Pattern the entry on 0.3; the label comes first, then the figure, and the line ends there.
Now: 15.5
